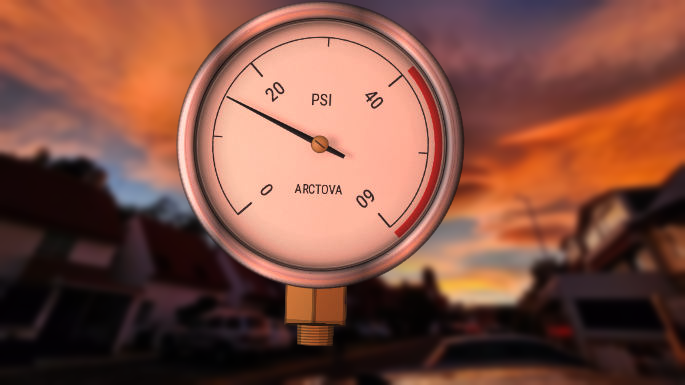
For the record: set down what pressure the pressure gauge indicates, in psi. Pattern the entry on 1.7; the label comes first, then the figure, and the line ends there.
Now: 15
